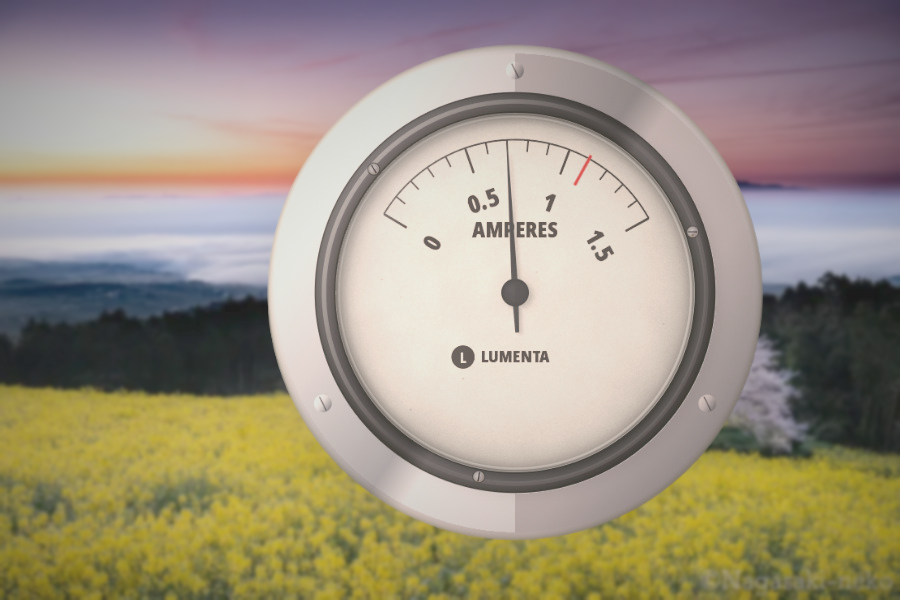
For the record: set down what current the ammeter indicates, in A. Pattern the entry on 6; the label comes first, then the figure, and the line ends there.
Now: 0.7
